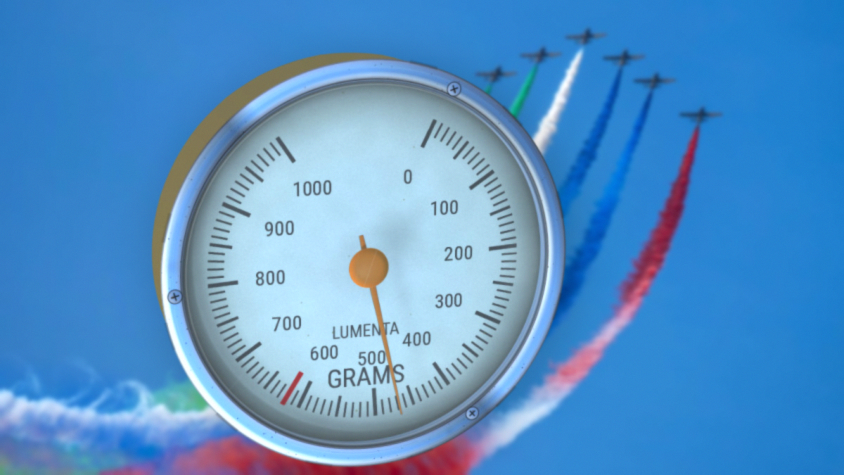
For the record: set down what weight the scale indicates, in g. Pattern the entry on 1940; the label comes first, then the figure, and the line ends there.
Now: 470
